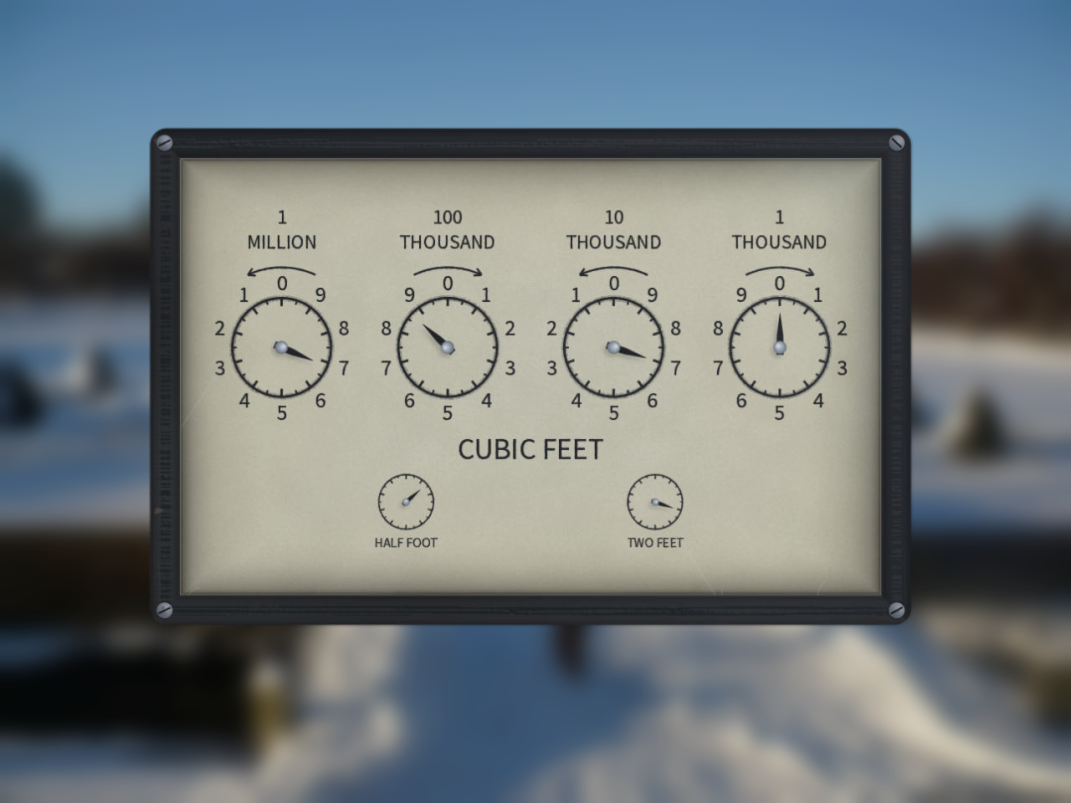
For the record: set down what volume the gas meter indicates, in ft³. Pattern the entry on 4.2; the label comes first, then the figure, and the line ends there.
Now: 687000
